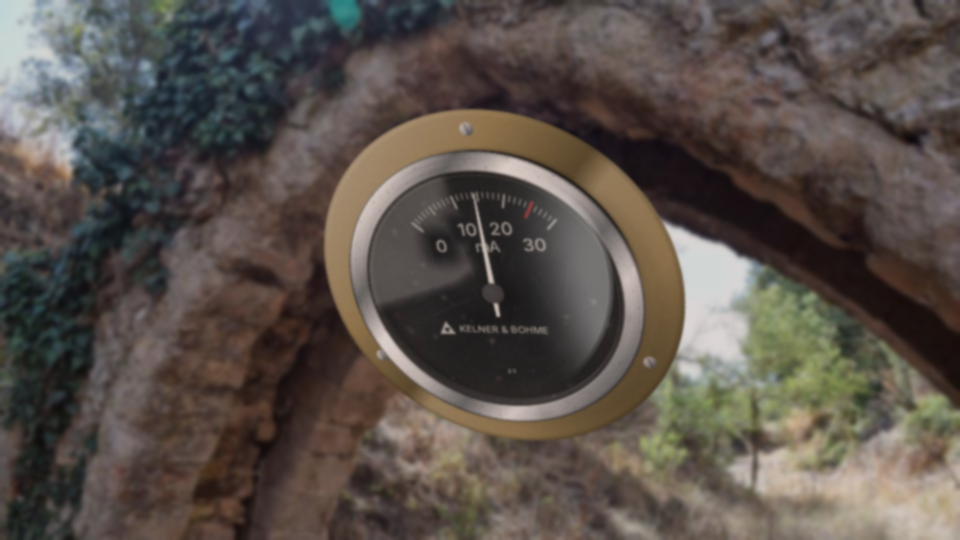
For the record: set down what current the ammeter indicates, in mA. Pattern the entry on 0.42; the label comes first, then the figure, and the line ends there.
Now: 15
